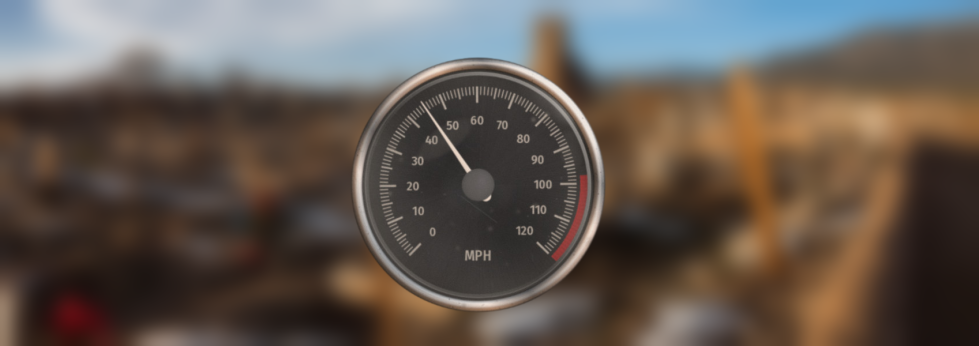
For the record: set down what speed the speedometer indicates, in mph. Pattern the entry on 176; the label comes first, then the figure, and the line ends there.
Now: 45
